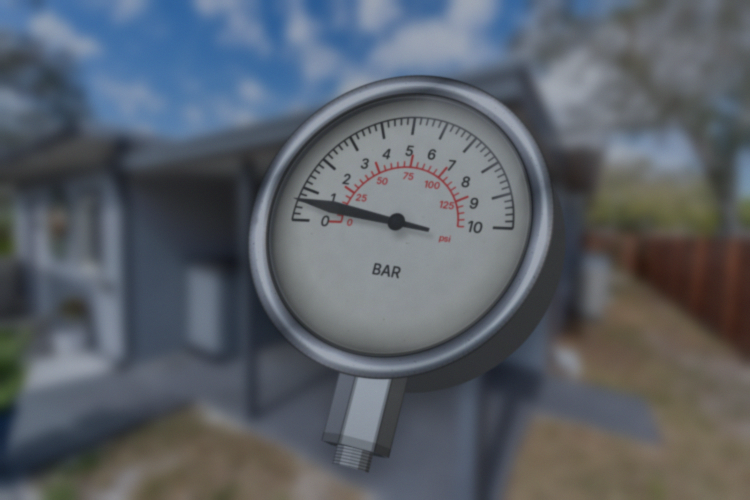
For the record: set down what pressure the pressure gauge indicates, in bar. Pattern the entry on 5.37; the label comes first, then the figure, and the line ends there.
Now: 0.6
